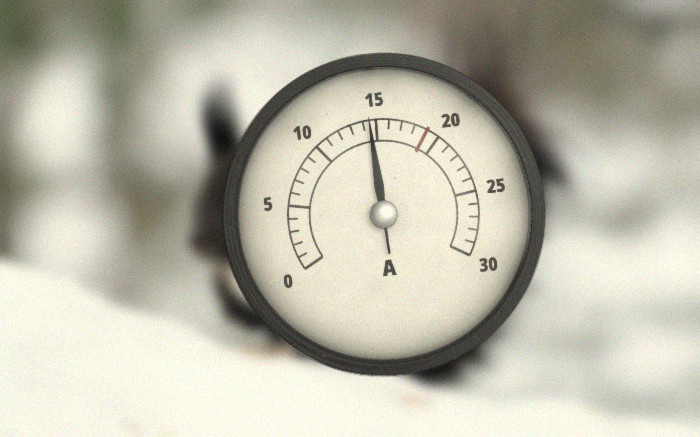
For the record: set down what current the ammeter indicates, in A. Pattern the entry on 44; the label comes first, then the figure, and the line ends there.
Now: 14.5
